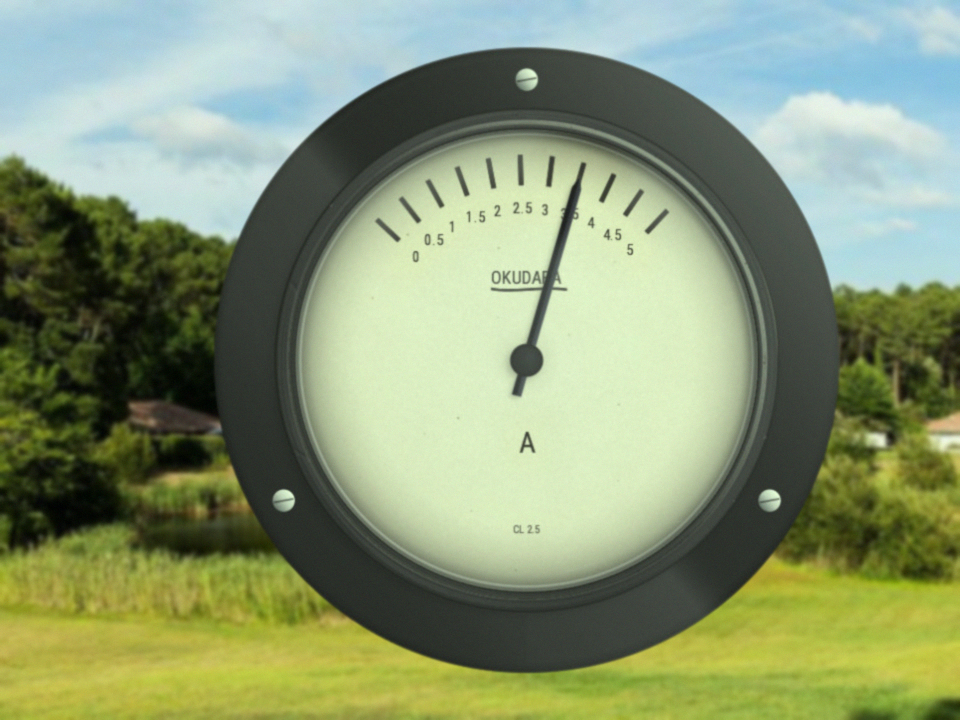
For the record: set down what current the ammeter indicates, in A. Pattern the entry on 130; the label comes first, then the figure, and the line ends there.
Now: 3.5
